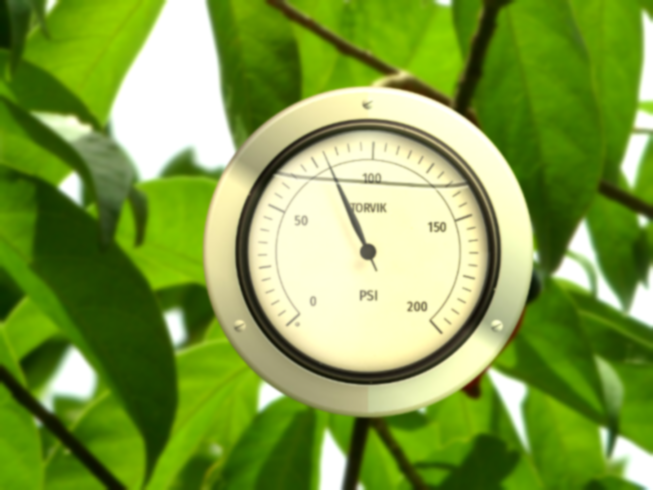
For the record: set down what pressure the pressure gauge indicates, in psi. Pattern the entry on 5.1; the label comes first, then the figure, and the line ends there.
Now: 80
